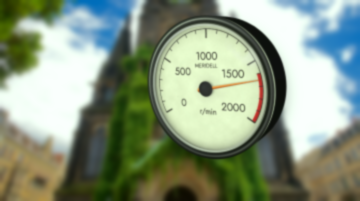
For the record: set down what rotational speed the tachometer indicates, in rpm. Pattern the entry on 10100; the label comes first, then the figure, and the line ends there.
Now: 1650
